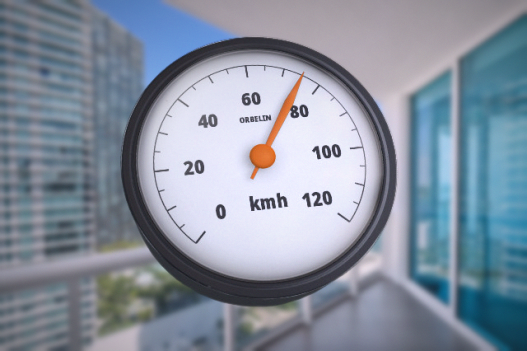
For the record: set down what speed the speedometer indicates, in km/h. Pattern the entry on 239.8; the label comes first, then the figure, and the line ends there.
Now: 75
